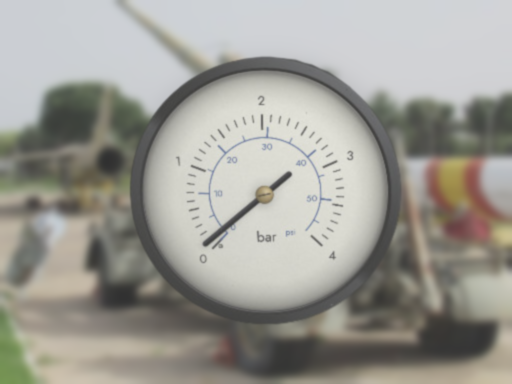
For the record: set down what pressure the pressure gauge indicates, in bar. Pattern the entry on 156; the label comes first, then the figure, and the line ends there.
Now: 0.1
